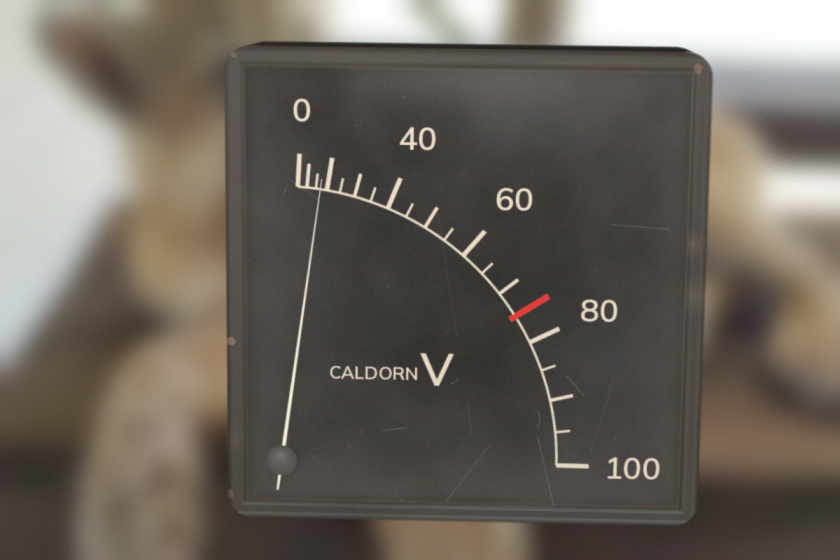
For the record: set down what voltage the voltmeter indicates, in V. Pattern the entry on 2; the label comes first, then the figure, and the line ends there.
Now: 17.5
